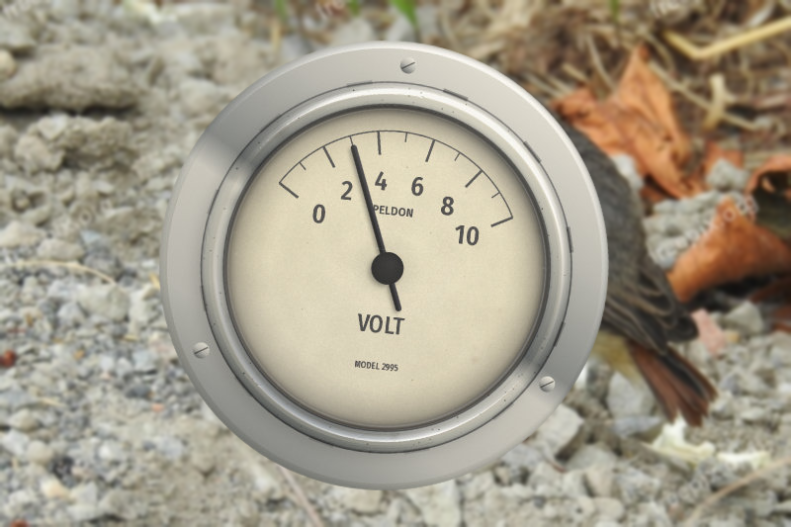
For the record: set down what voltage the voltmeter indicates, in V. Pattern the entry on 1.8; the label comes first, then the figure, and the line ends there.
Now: 3
